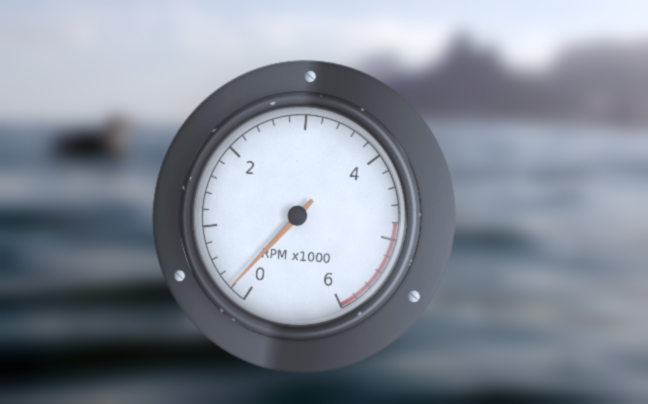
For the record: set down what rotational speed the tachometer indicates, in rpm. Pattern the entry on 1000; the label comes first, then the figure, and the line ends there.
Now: 200
